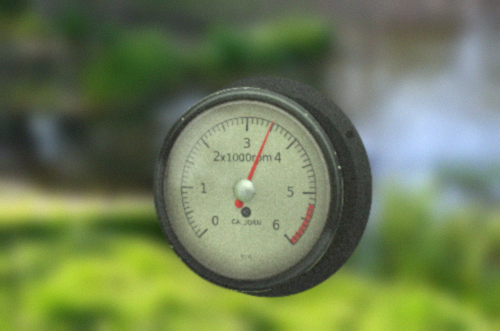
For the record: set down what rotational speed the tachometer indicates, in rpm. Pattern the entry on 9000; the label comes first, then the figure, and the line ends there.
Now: 3500
